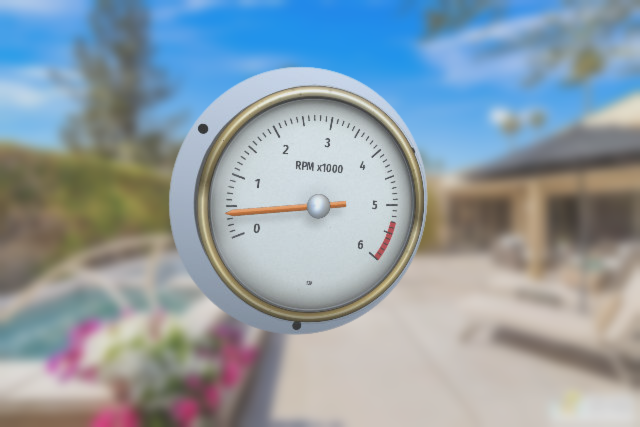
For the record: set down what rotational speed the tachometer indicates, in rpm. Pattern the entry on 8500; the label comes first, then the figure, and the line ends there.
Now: 400
